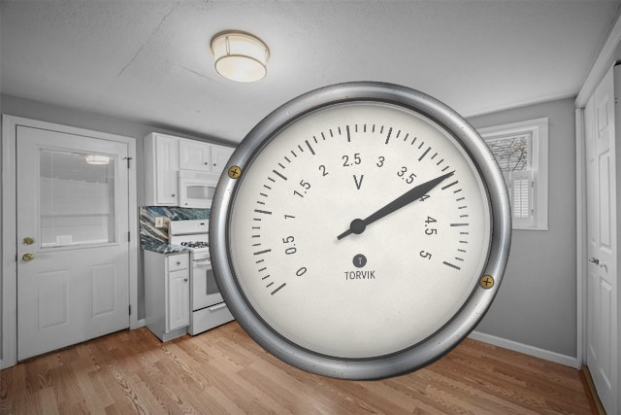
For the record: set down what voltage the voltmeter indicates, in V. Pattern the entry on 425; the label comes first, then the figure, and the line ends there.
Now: 3.9
